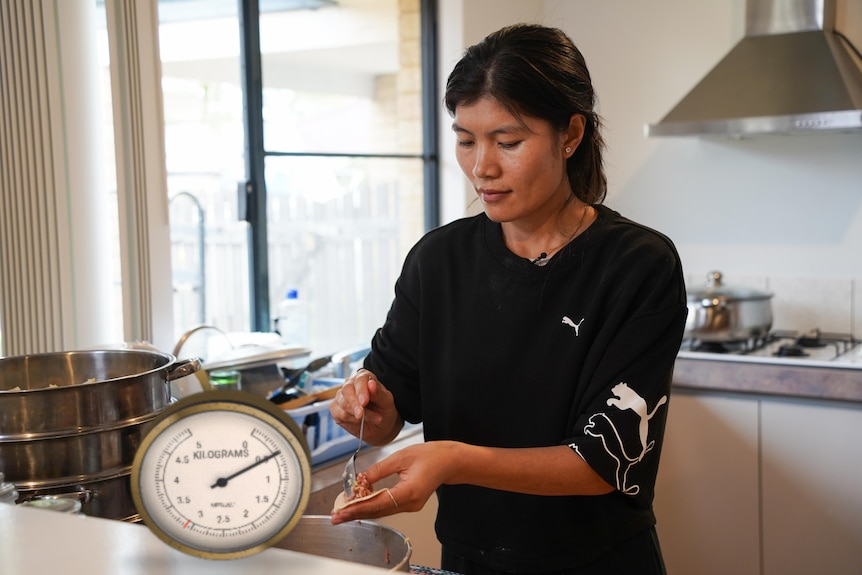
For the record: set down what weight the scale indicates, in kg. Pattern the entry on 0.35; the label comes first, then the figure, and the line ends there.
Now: 0.5
